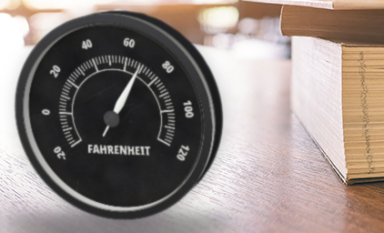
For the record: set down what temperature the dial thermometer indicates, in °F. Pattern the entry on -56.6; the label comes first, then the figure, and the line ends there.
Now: 70
